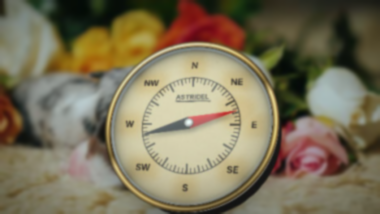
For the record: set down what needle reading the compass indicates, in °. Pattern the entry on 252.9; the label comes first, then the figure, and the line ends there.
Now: 75
